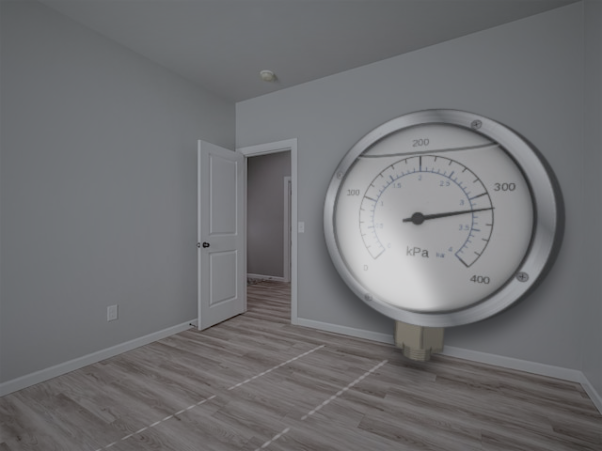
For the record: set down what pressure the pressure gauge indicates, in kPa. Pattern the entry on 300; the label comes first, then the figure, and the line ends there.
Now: 320
